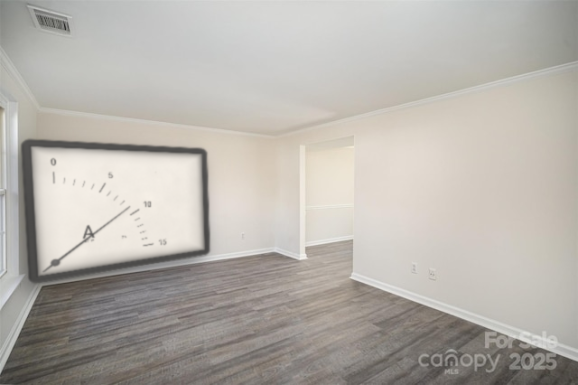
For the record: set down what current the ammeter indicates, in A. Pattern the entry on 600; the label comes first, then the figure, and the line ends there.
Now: 9
